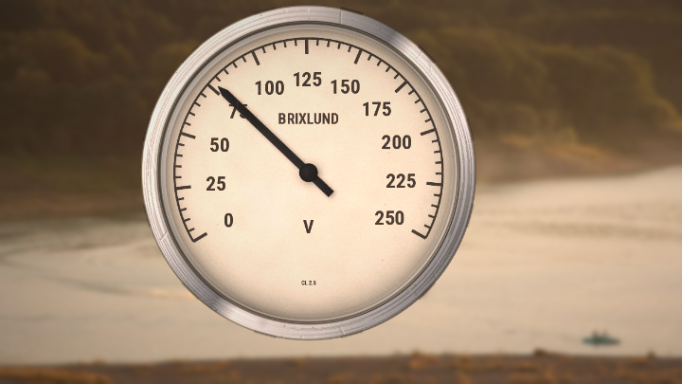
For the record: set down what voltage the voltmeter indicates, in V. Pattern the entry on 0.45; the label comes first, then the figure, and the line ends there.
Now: 77.5
